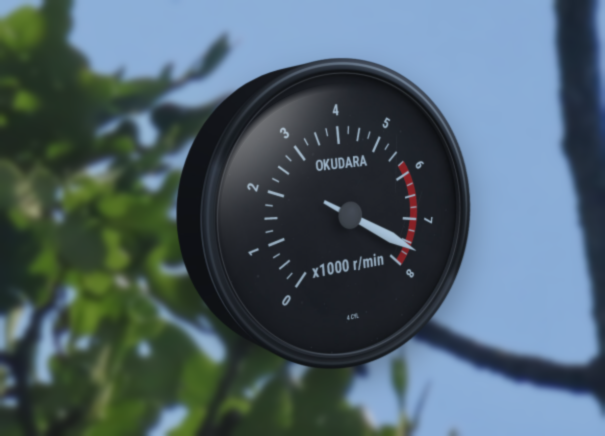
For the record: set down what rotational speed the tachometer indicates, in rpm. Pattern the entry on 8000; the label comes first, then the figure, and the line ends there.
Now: 7625
